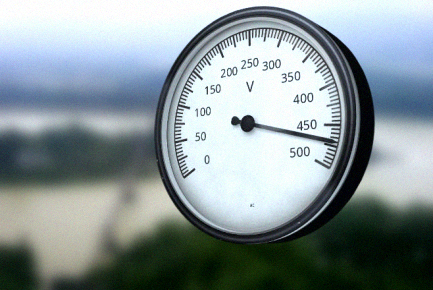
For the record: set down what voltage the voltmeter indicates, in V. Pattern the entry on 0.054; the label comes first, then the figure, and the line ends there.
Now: 470
